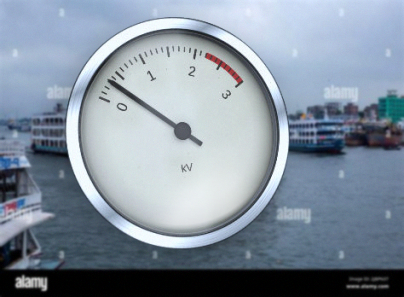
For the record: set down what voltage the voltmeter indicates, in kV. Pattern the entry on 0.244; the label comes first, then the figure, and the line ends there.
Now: 0.3
